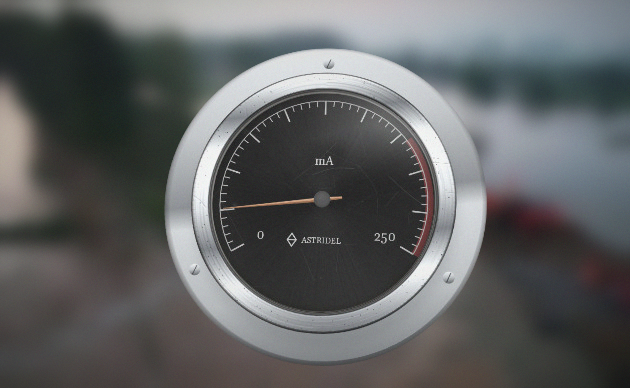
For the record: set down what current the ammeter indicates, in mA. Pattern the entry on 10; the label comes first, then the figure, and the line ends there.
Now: 25
